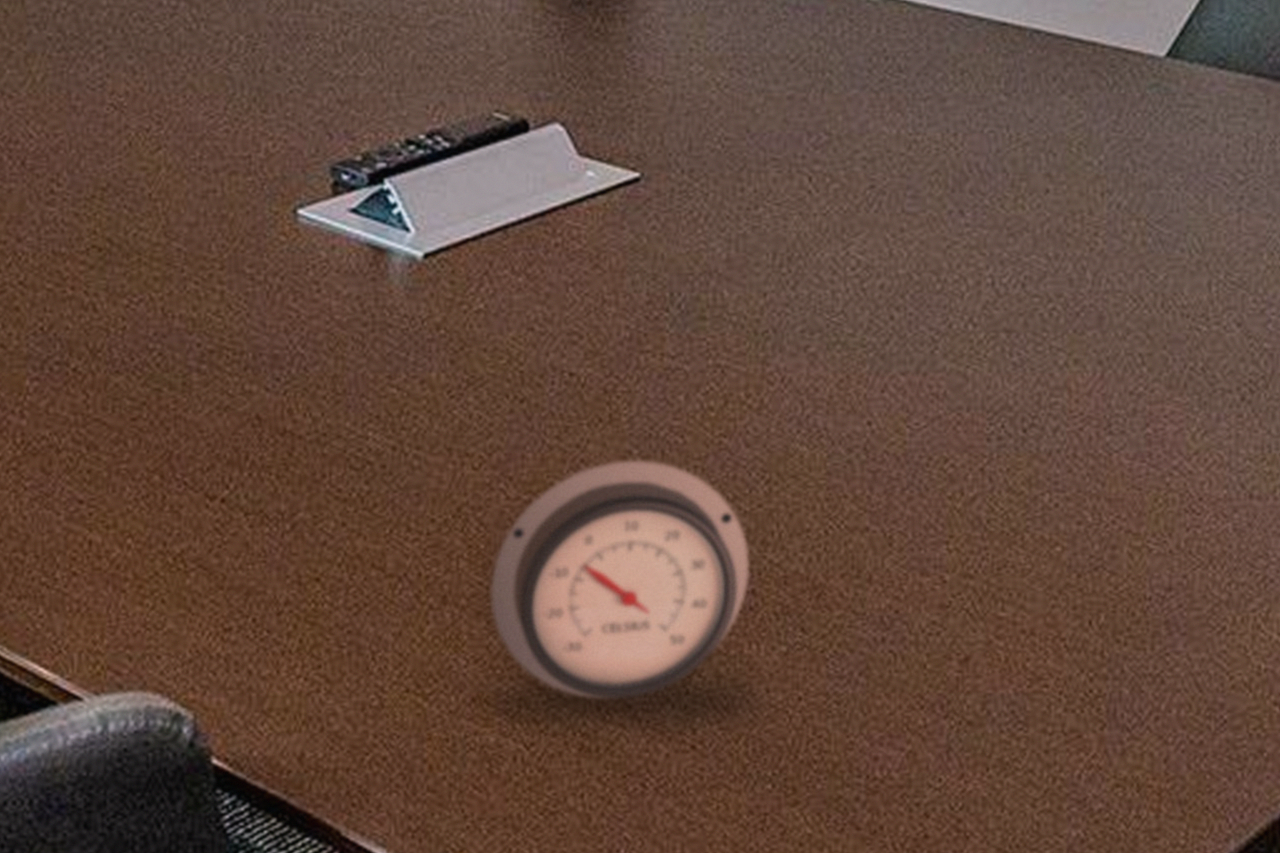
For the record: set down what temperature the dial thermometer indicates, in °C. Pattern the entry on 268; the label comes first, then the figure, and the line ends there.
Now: -5
